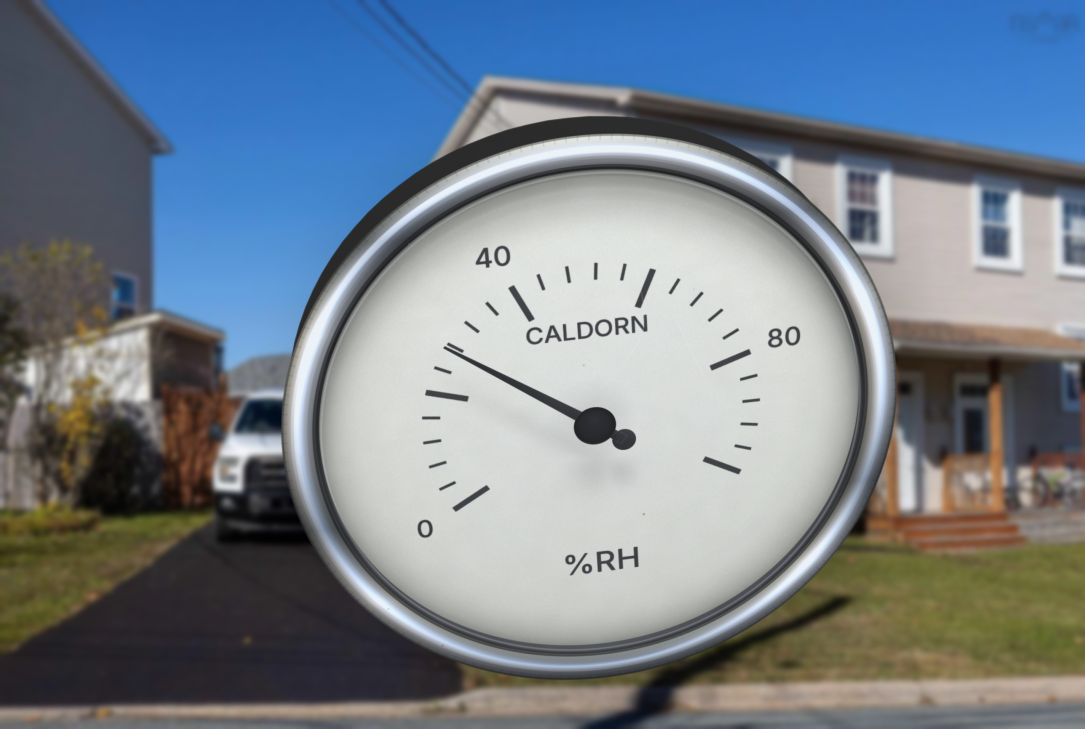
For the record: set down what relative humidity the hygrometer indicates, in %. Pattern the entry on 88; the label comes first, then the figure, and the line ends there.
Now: 28
